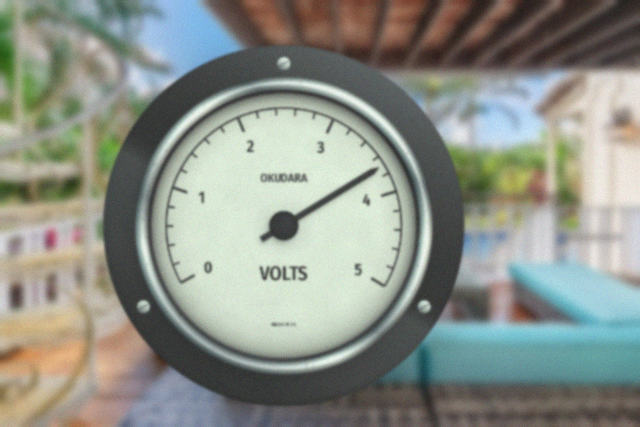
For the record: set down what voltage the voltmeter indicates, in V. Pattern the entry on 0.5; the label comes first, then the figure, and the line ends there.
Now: 3.7
